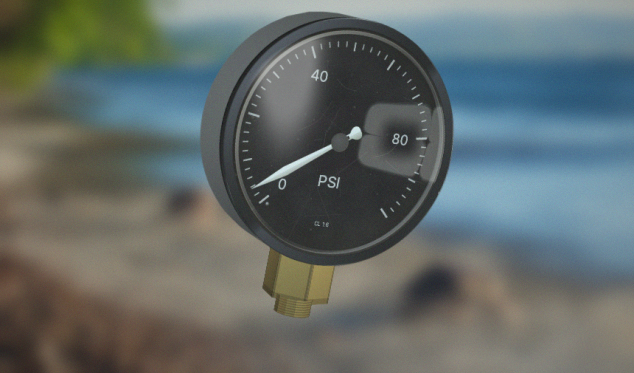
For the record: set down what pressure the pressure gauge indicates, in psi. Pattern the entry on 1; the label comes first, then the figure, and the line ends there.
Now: 4
